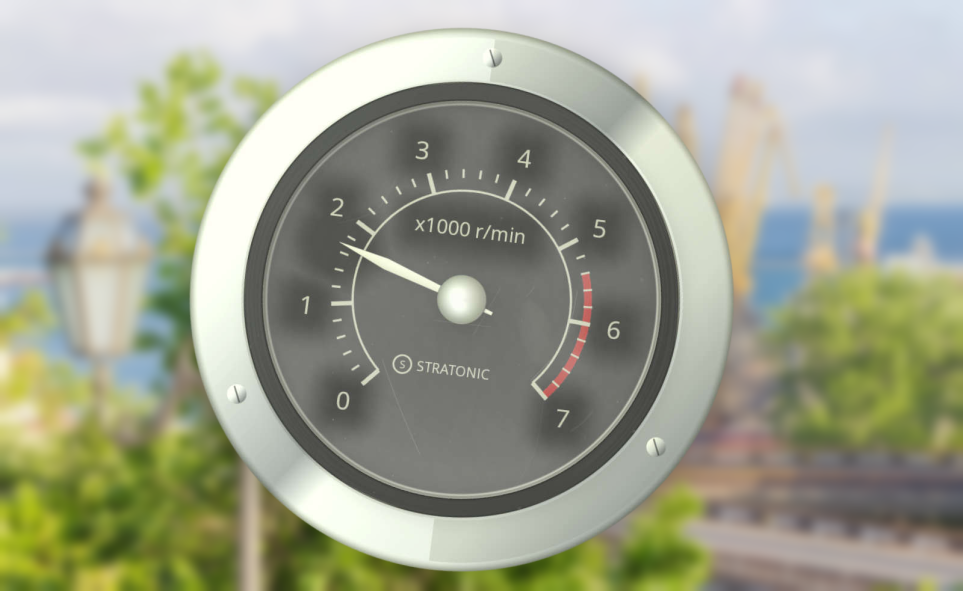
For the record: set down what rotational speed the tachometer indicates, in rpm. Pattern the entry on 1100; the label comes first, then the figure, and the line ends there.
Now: 1700
